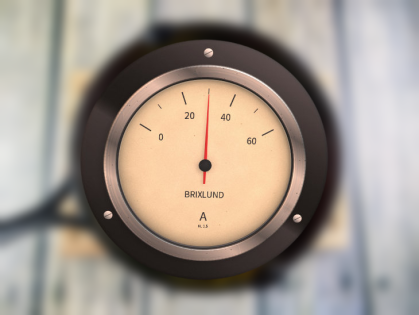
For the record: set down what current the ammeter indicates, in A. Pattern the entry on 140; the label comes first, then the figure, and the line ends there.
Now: 30
